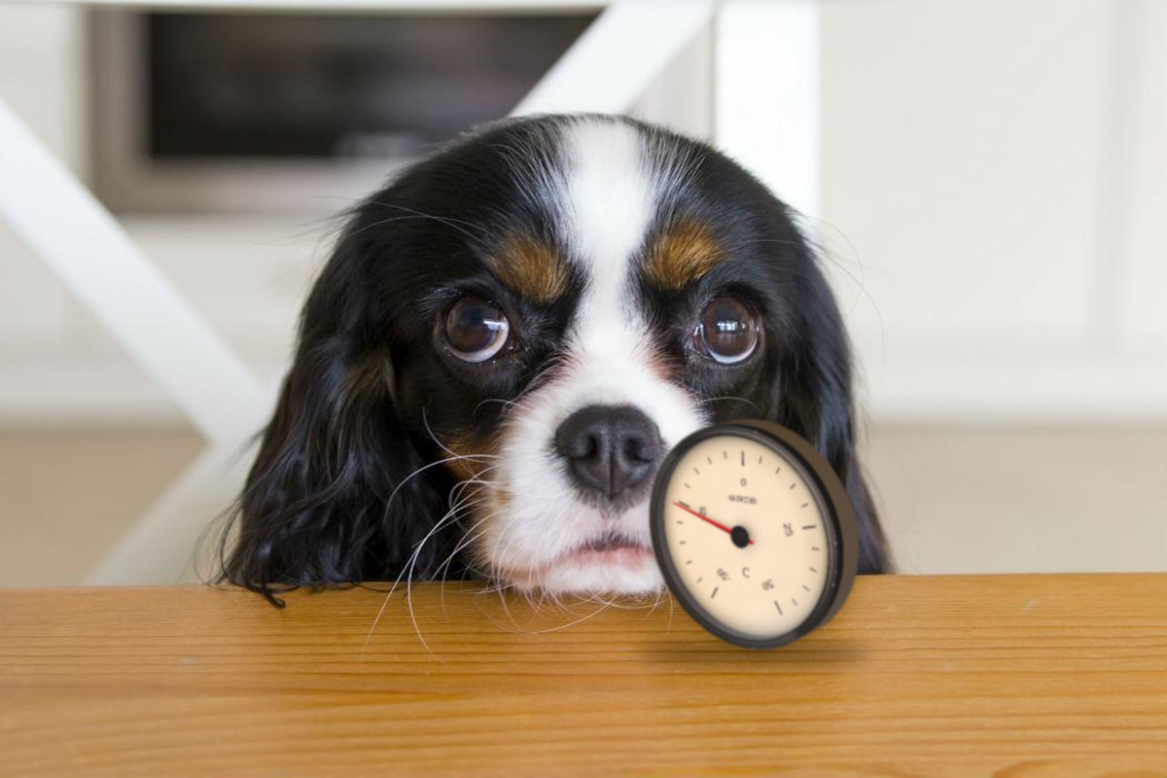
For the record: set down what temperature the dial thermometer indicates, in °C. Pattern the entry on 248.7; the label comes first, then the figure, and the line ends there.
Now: -25
